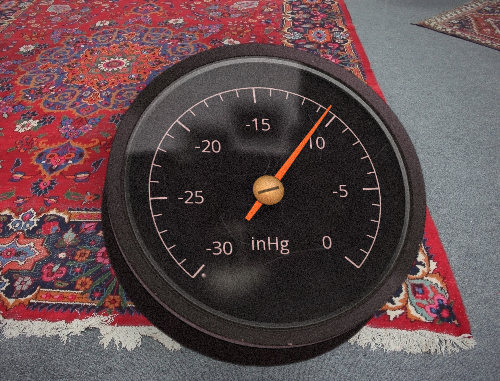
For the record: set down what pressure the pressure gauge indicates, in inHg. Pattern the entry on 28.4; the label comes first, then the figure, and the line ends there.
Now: -10.5
